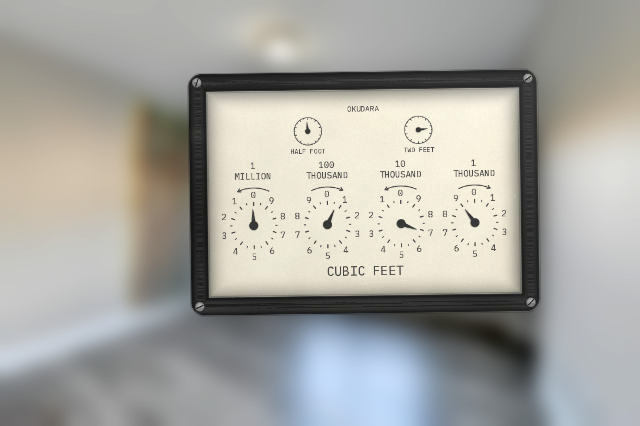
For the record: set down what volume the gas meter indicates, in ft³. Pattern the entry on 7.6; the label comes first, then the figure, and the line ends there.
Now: 6900
